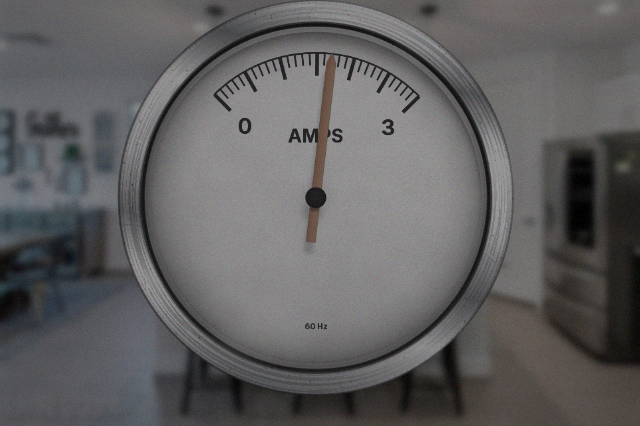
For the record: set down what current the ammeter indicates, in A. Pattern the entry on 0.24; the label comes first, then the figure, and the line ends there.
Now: 1.7
